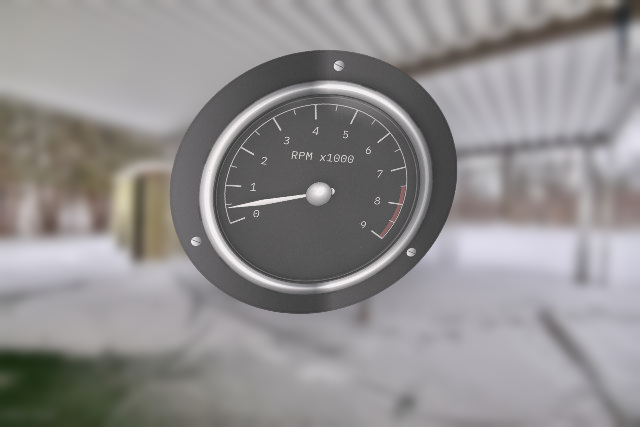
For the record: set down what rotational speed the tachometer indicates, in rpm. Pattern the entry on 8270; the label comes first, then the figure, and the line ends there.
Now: 500
